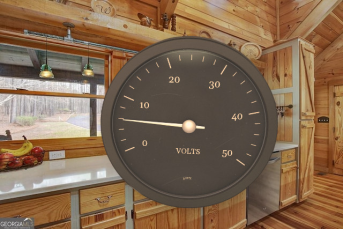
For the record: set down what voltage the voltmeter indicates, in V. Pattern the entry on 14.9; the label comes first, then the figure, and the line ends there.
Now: 6
